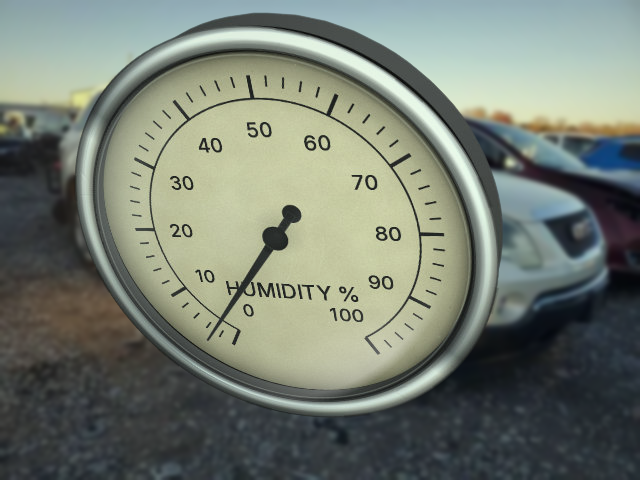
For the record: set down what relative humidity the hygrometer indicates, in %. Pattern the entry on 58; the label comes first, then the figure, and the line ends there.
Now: 3
